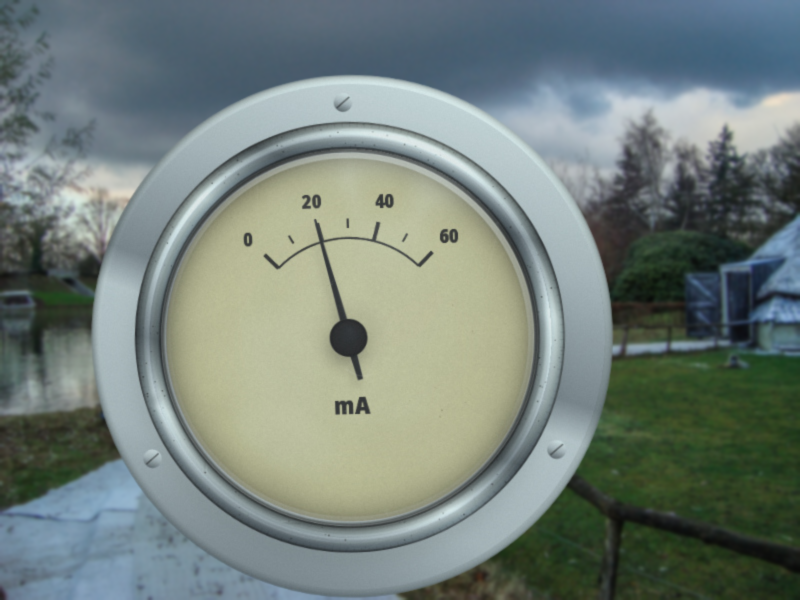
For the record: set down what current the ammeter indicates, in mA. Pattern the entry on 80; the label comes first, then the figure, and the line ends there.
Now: 20
